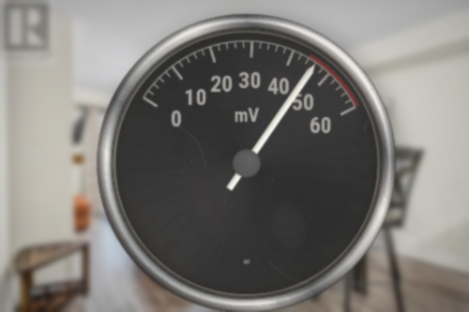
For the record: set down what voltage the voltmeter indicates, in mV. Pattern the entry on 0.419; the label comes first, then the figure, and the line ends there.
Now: 46
